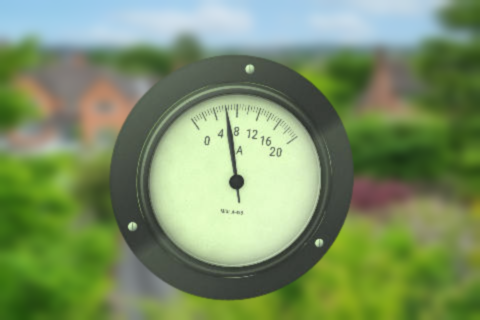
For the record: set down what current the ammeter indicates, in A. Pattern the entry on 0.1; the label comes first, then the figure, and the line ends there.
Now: 6
